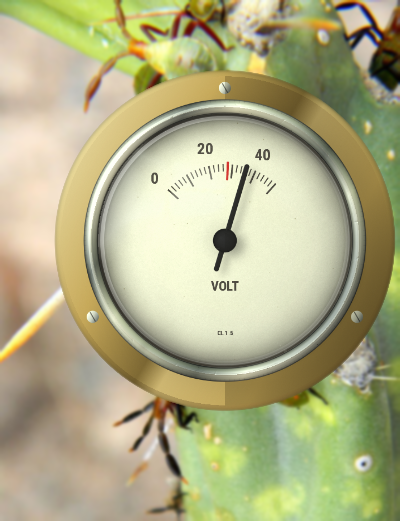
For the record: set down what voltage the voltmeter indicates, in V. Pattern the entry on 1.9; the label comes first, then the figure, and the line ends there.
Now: 36
